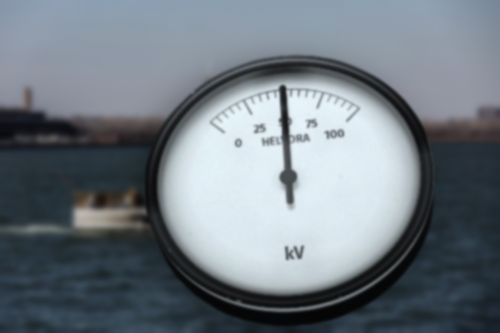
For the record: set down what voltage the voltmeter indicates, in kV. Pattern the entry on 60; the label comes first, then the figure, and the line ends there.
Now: 50
